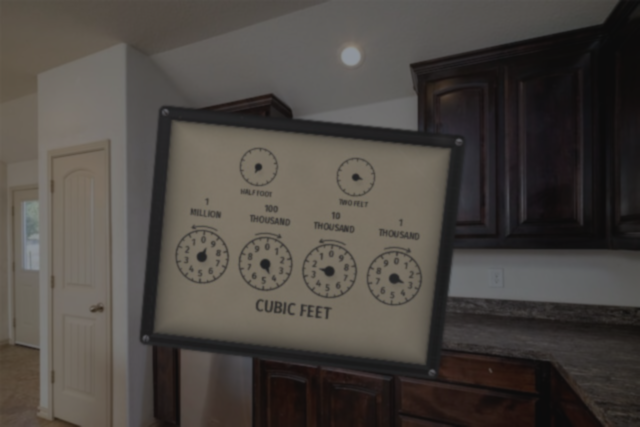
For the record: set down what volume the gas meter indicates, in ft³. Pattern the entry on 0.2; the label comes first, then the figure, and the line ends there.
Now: 942300
